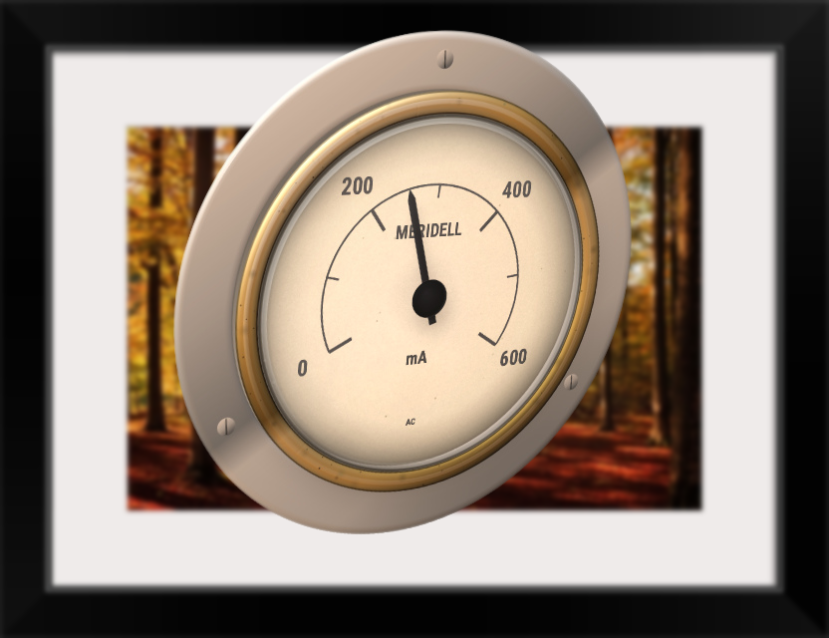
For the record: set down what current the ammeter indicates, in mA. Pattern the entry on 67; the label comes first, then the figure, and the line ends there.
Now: 250
